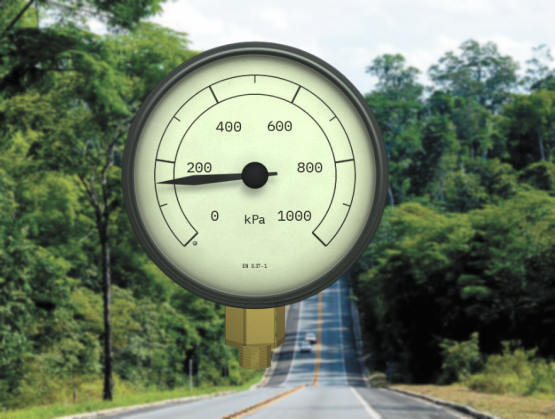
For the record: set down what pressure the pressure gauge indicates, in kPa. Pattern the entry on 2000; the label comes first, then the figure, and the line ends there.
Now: 150
